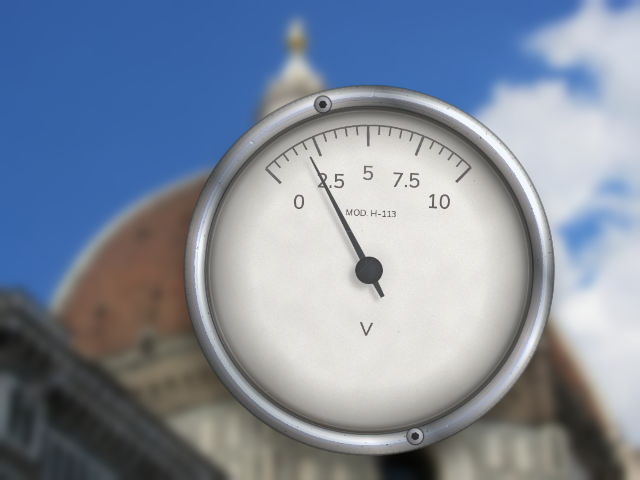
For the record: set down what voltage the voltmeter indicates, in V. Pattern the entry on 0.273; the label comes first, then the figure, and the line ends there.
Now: 2
